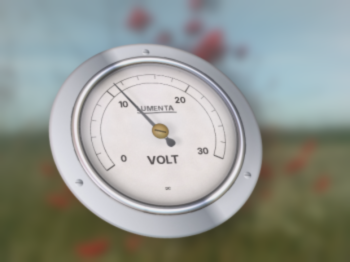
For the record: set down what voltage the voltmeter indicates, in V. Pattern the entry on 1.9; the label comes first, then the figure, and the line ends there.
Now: 11
